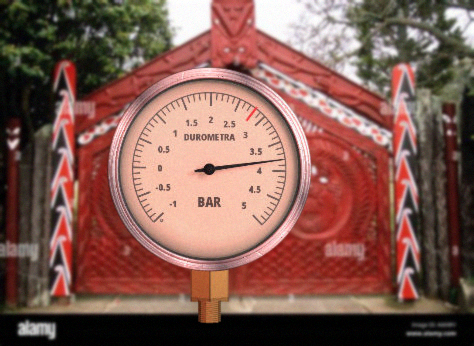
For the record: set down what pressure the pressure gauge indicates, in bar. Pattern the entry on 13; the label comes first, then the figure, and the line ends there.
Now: 3.8
